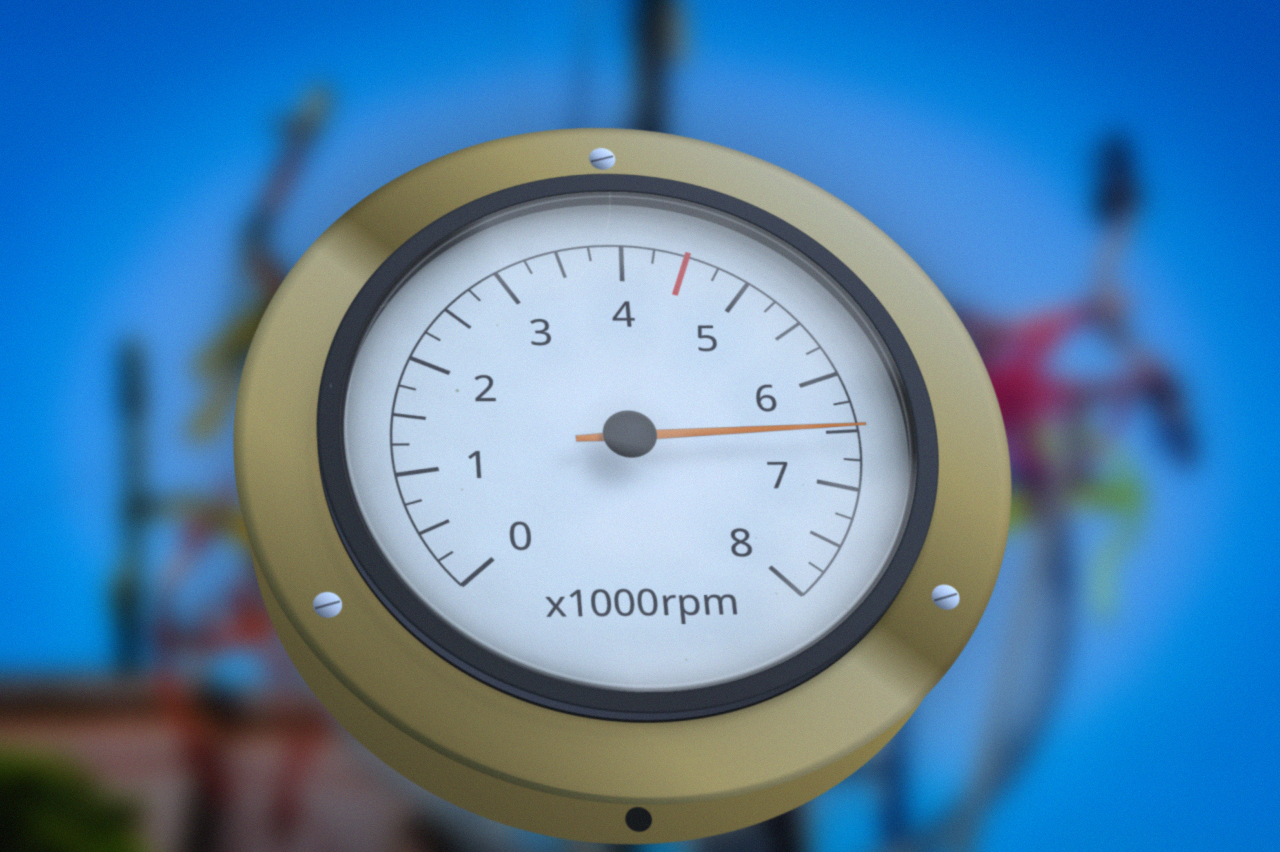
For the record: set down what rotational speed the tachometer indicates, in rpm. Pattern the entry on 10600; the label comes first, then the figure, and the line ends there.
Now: 6500
